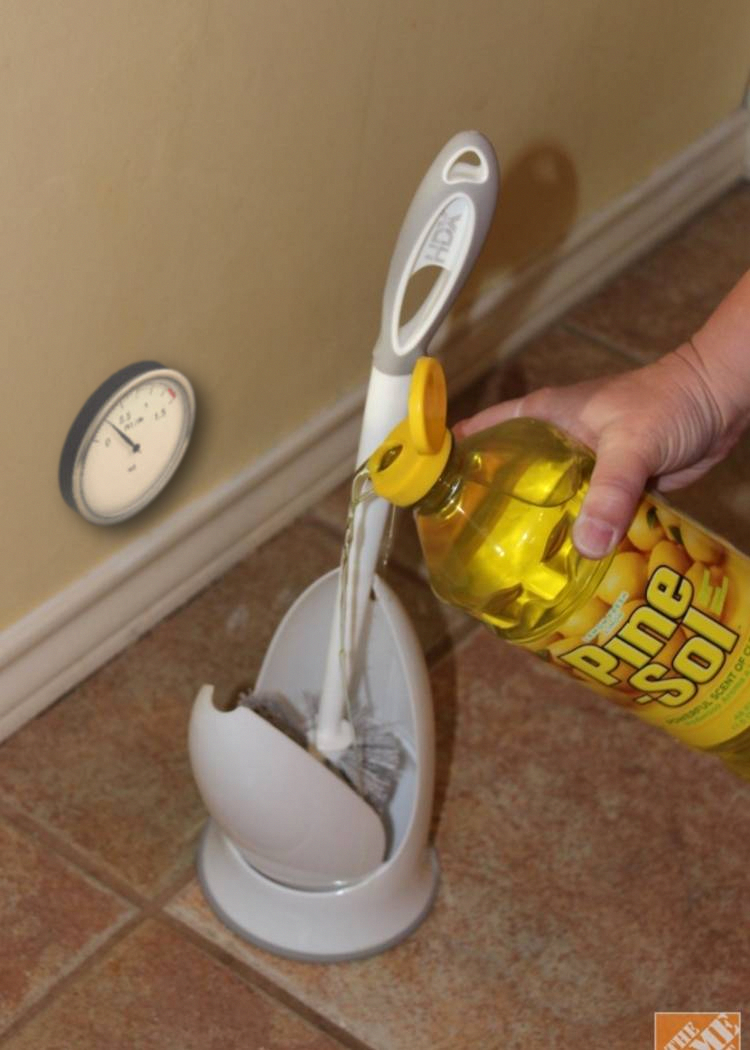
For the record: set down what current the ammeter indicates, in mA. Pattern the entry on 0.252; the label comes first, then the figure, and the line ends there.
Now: 0.25
